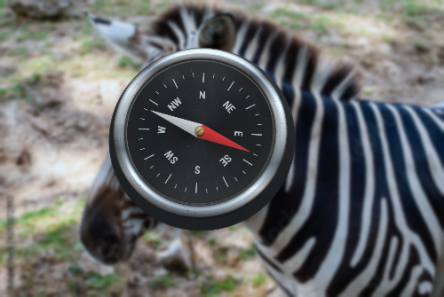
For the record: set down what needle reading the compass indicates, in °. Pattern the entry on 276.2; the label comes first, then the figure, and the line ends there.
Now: 110
